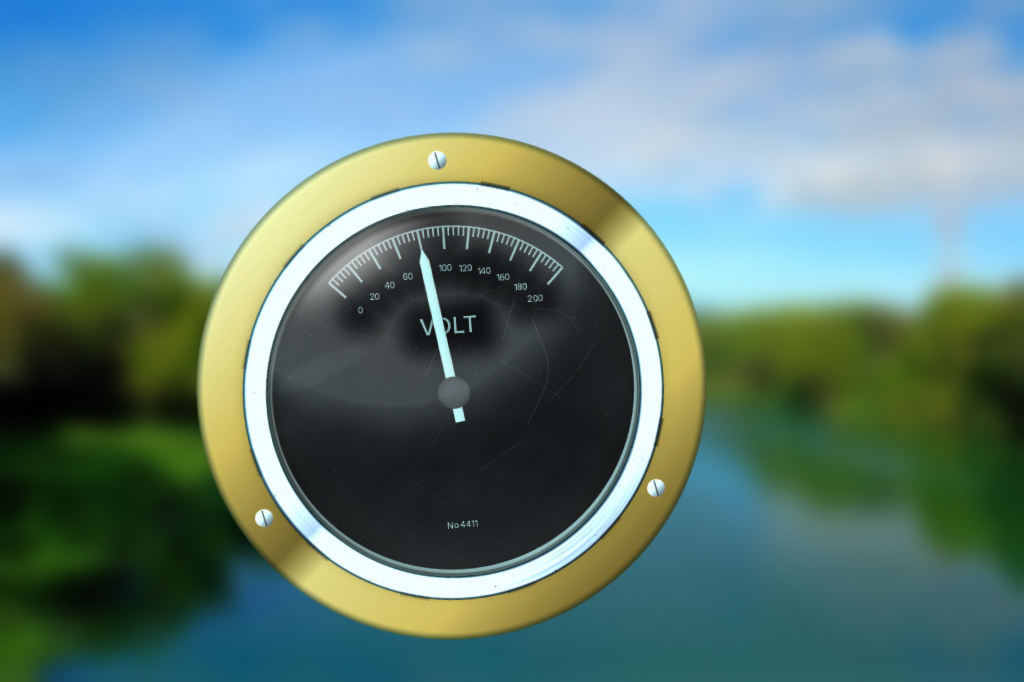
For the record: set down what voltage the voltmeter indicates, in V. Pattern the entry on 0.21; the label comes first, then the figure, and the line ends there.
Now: 80
